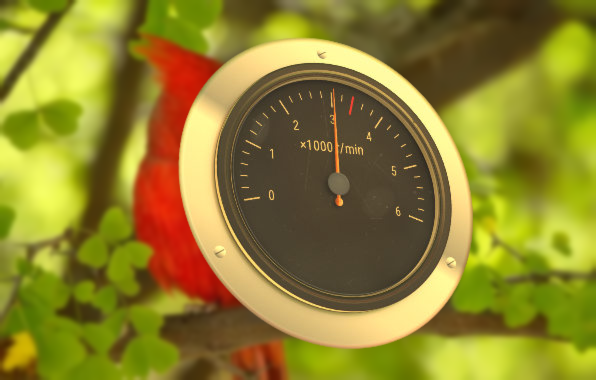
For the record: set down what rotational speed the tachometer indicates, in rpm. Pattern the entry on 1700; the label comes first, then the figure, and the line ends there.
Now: 3000
